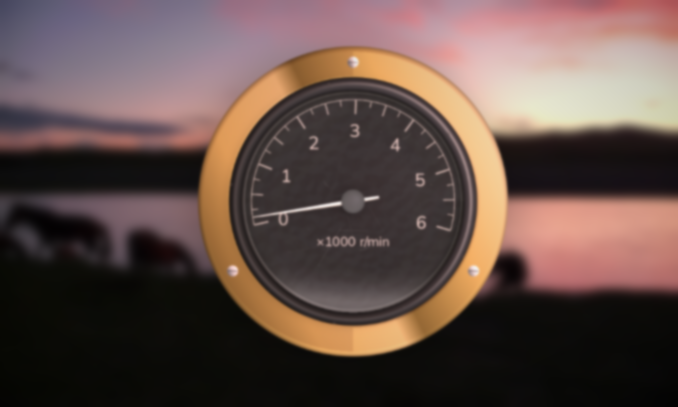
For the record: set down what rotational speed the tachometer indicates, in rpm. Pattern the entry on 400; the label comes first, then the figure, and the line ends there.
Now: 125
